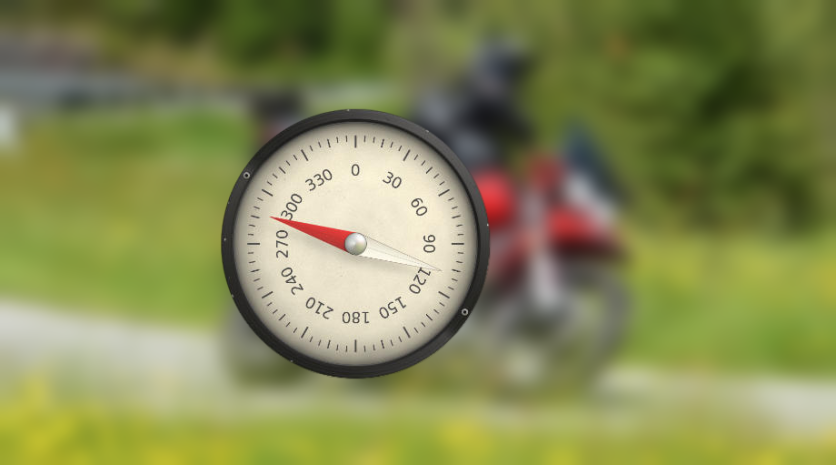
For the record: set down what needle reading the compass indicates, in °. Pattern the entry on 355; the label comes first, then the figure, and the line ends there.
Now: 287.5
